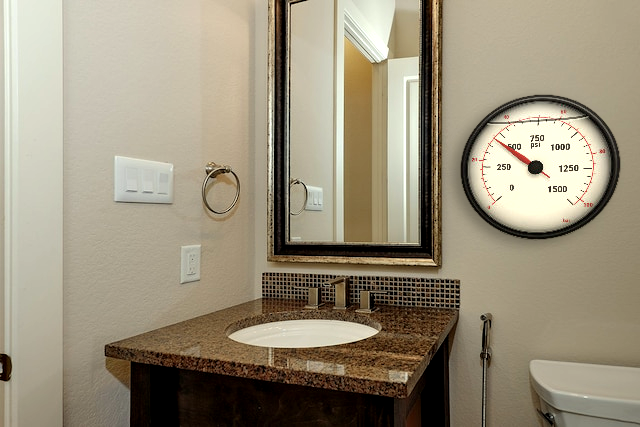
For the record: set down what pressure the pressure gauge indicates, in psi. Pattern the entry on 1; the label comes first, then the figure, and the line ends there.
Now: 450
